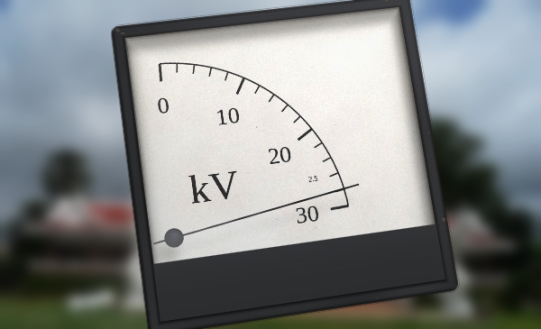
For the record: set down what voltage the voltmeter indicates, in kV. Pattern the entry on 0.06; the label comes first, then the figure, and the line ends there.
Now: 28
